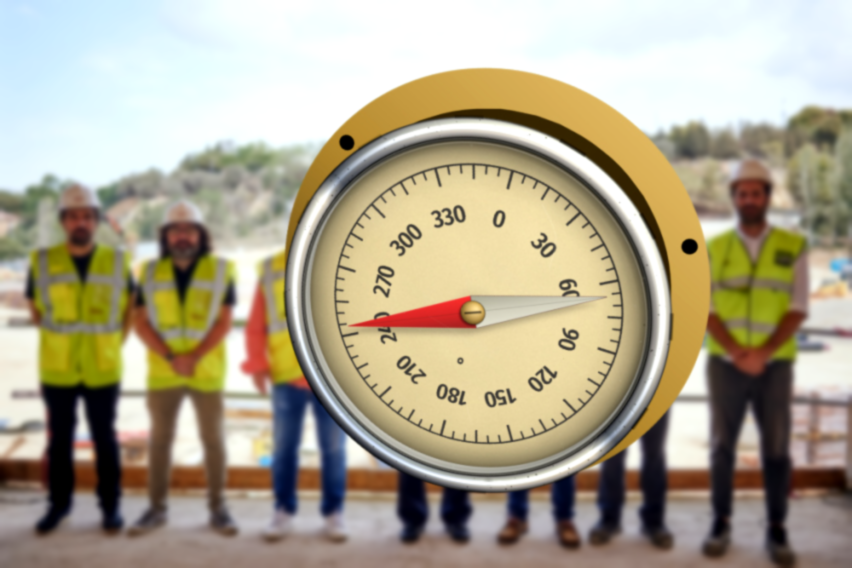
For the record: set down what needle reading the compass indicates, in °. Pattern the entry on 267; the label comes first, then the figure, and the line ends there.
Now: 245
